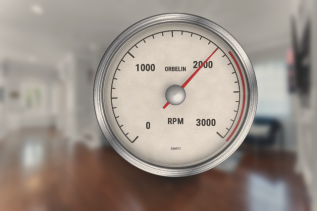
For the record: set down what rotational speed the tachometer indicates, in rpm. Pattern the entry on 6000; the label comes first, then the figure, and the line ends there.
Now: 2000
